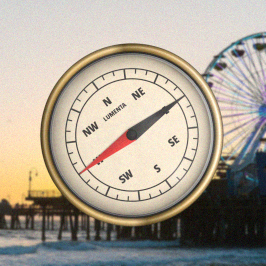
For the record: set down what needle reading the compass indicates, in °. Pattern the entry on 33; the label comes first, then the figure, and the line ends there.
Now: 270
